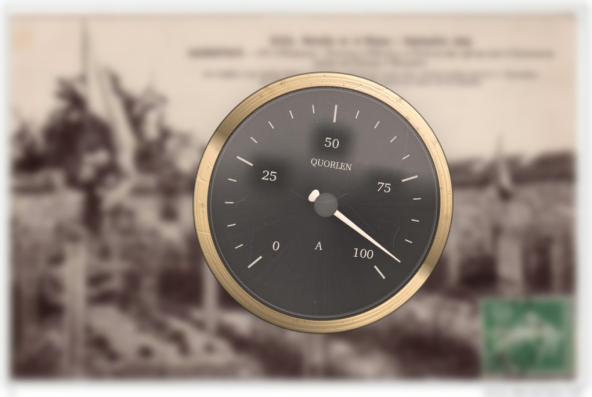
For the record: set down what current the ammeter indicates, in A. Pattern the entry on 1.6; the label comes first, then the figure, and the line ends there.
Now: 95
